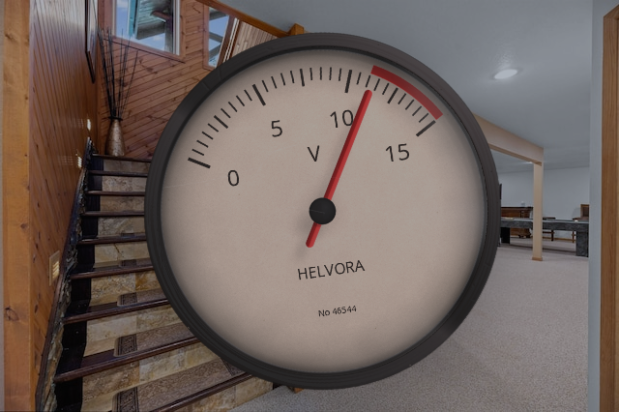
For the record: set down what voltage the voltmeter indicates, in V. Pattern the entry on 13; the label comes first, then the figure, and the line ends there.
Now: 11.25
